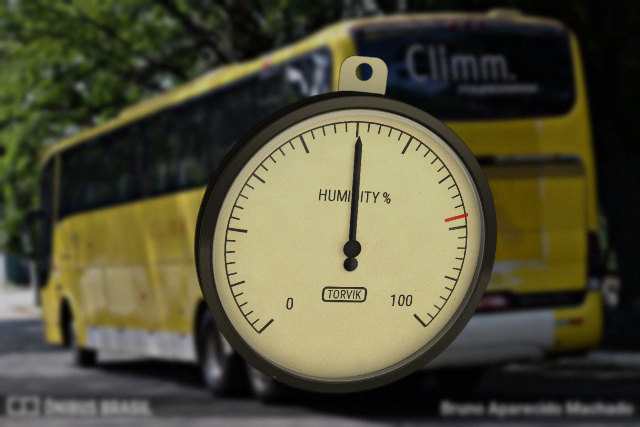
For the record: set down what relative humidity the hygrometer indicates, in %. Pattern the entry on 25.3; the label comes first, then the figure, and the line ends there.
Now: 50
